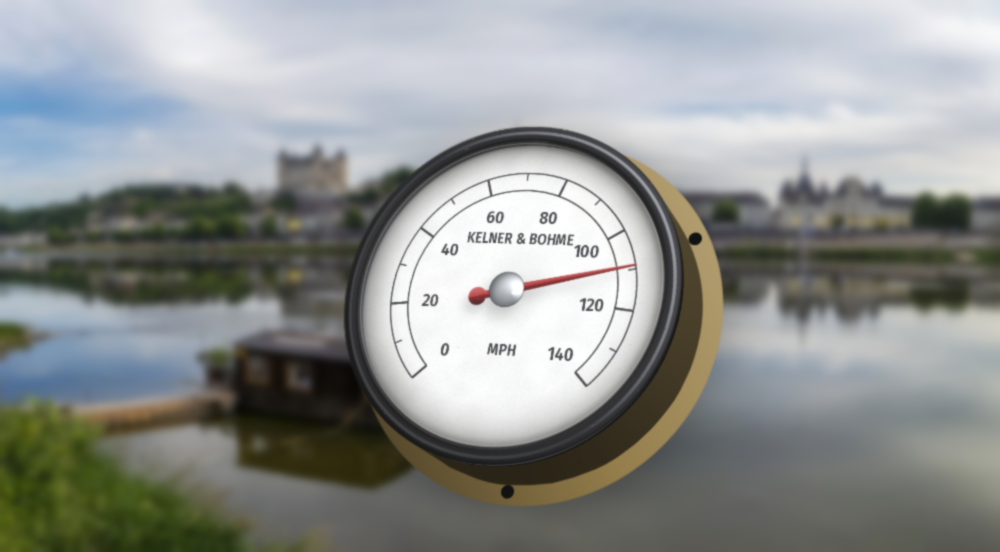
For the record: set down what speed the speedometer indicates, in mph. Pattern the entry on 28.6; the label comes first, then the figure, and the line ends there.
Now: 110
